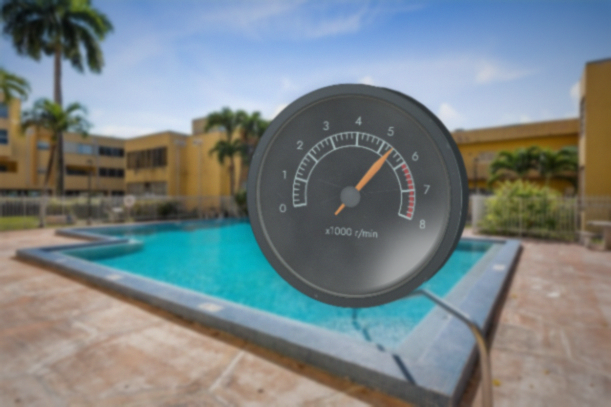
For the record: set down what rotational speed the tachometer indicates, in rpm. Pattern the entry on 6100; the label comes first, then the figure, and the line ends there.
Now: 5400
